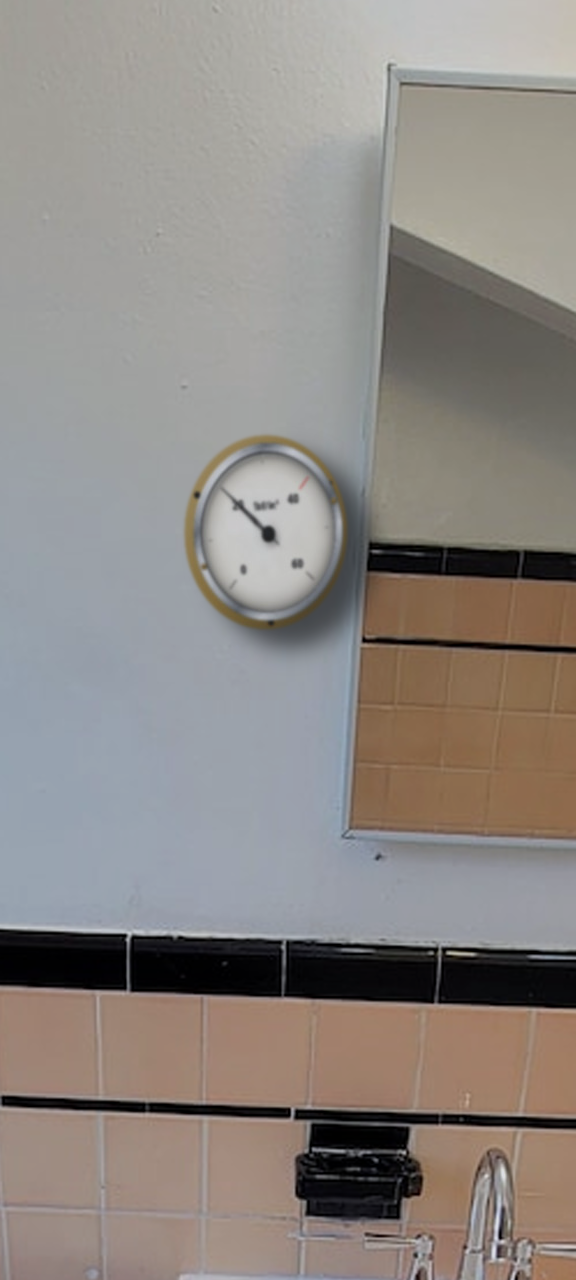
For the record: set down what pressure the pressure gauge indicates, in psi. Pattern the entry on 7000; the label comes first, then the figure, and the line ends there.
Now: 20
